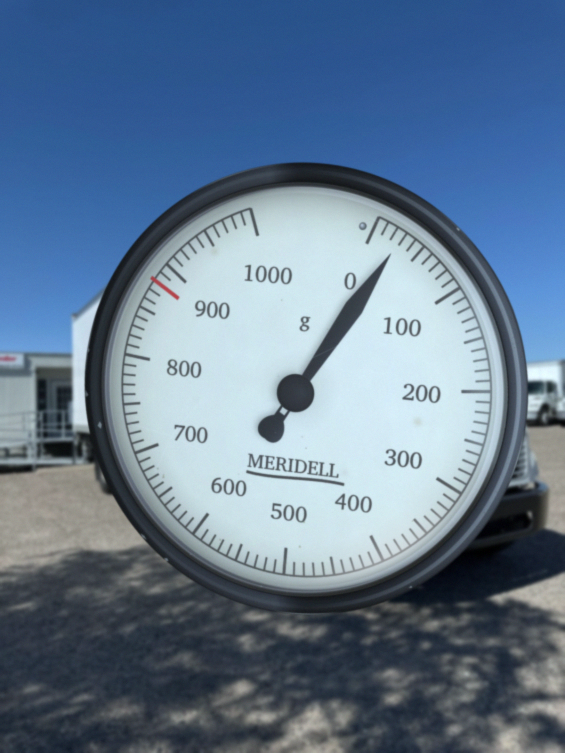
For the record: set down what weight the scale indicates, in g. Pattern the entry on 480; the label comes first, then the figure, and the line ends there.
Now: 30
